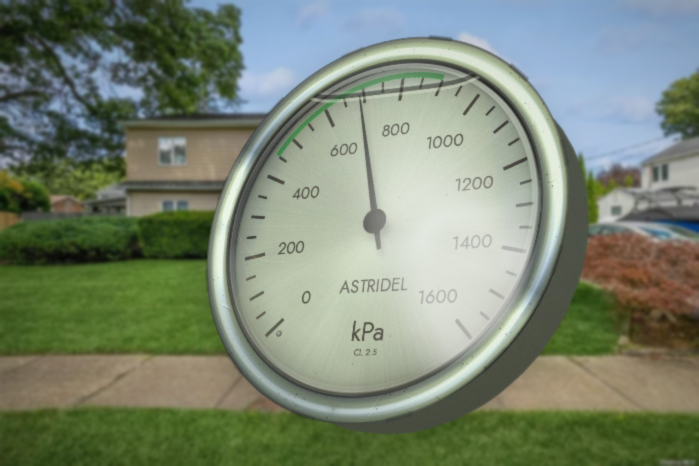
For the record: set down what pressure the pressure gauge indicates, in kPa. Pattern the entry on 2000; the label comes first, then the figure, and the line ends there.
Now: 700
